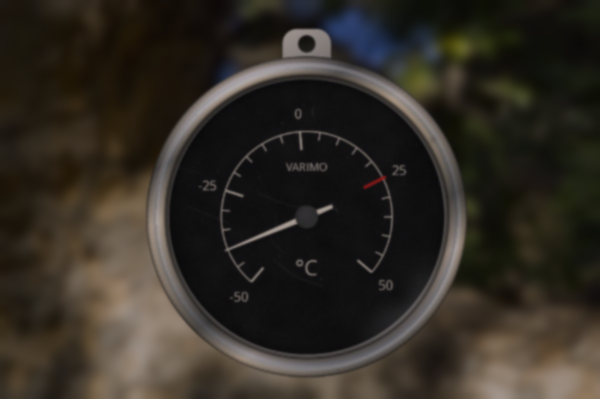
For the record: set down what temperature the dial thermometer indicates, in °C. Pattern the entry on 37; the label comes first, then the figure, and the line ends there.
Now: -40
